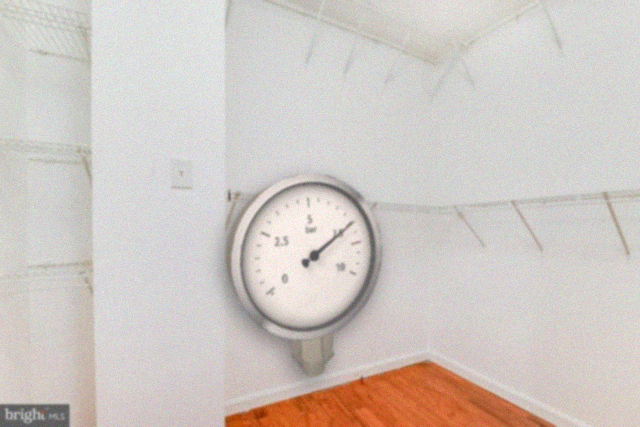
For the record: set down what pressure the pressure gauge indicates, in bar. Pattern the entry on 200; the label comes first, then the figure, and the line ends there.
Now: 7.5
